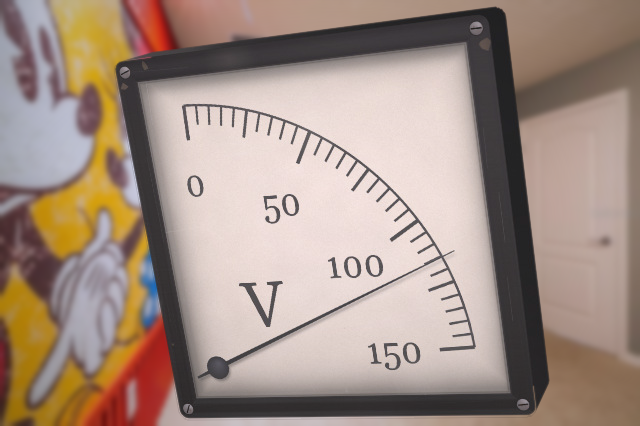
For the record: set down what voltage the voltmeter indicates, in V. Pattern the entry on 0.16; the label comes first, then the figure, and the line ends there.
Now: 115
